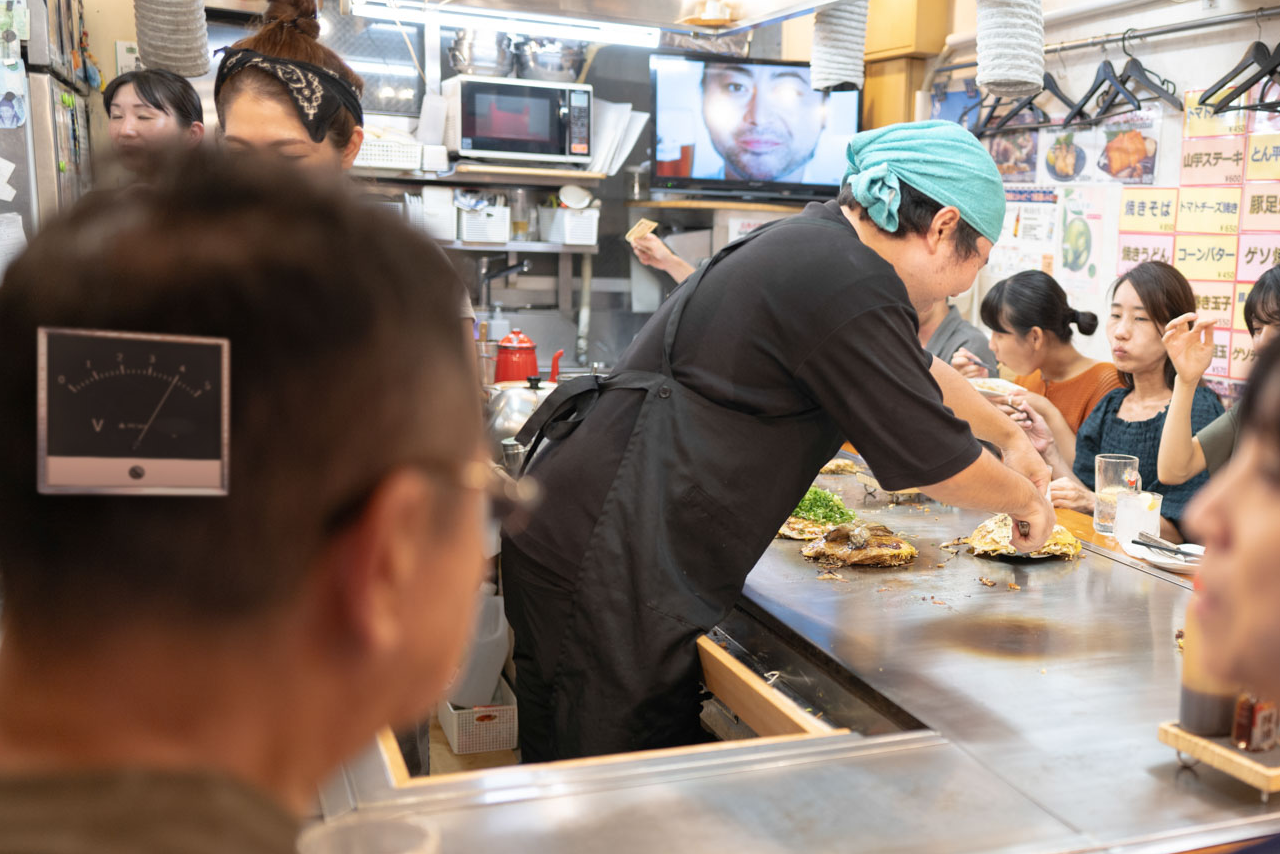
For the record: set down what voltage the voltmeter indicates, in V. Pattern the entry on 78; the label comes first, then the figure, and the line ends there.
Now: 4
